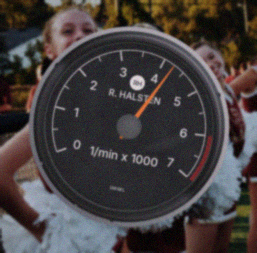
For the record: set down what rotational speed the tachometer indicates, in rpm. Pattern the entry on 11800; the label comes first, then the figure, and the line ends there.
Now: 4250
